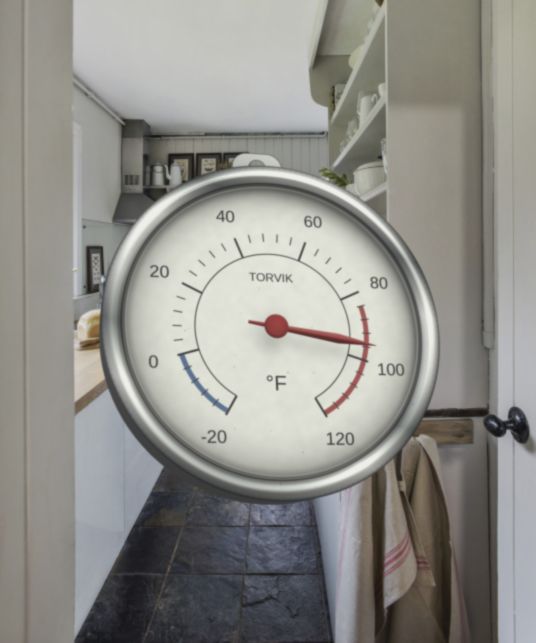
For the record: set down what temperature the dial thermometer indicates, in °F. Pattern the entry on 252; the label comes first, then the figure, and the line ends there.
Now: 96
